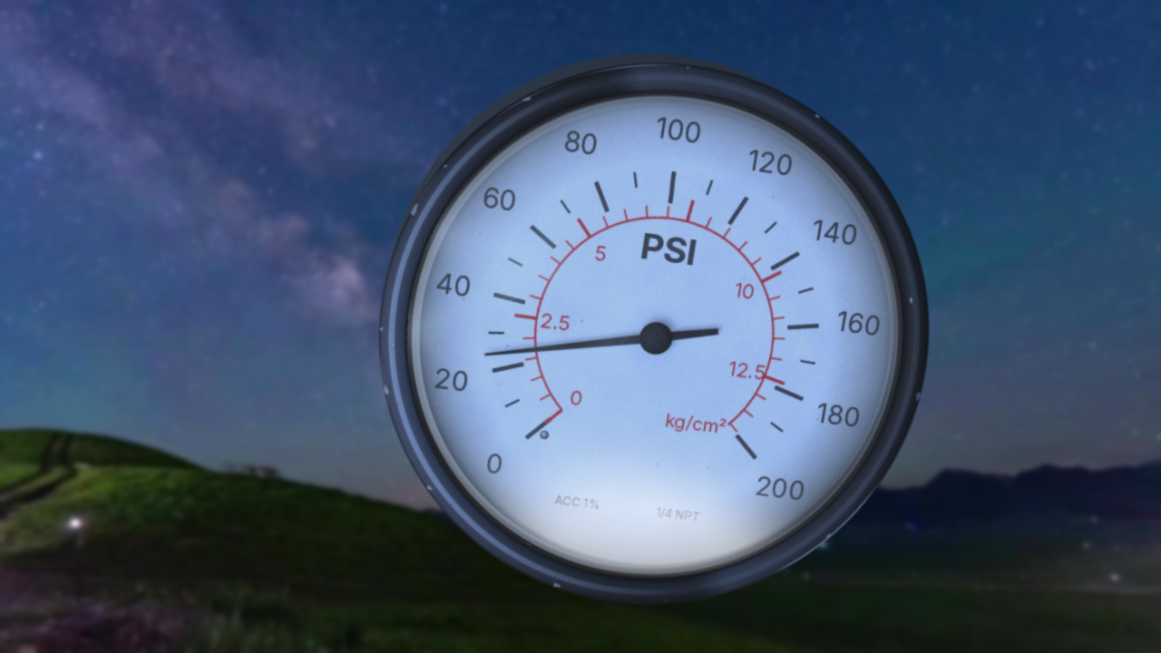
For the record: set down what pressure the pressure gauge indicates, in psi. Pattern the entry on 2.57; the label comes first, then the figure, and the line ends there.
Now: 25
